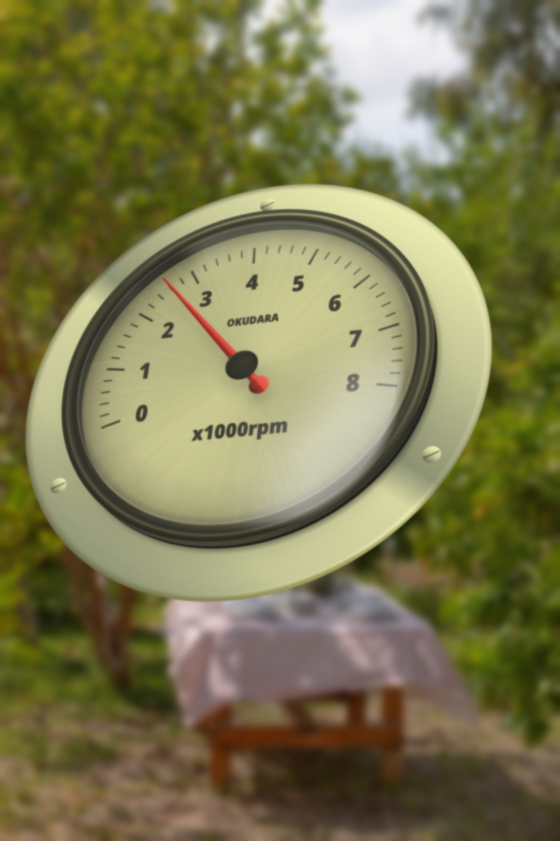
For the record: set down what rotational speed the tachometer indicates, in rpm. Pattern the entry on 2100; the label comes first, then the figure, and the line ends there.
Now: 2600
